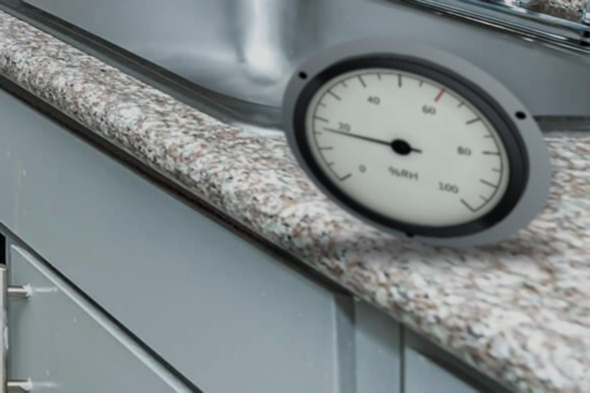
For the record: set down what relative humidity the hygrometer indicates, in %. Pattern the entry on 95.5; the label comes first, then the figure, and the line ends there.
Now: 17.5
